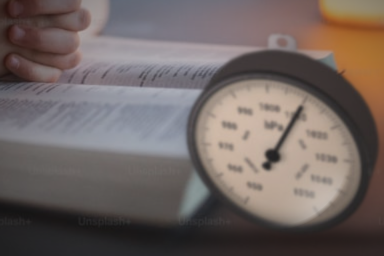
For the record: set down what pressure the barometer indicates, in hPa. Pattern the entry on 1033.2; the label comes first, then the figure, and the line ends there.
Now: 1010
